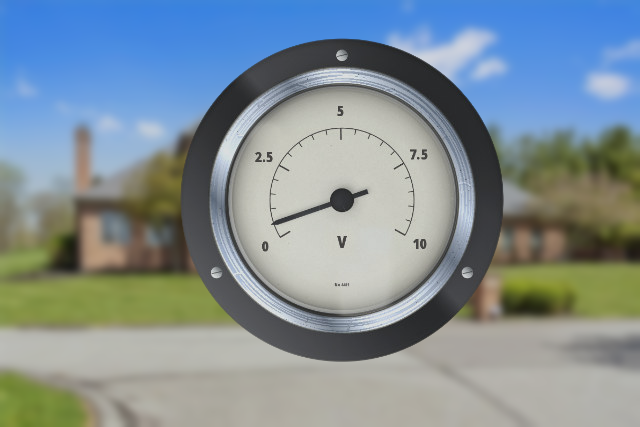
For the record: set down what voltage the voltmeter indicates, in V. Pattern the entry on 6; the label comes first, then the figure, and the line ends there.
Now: 0.5
